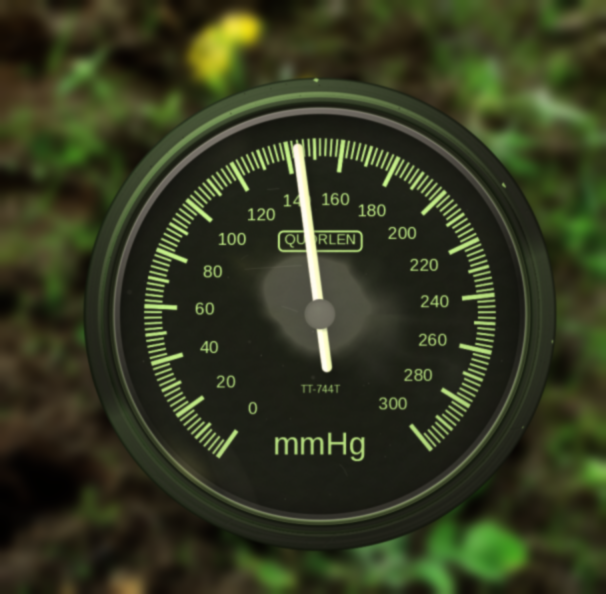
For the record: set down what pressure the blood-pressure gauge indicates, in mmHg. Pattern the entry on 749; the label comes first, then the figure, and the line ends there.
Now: 144
